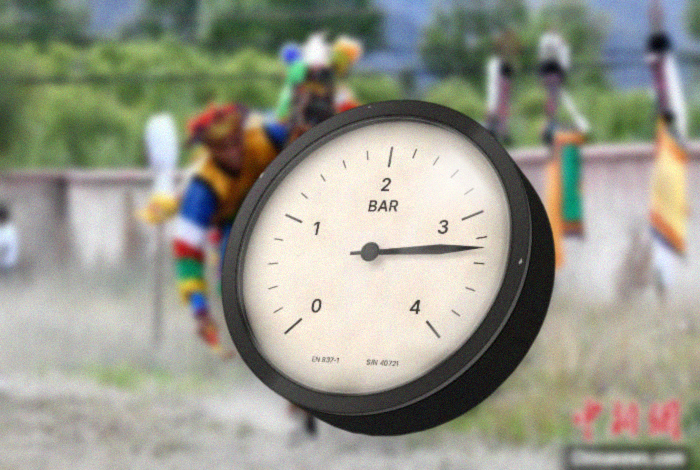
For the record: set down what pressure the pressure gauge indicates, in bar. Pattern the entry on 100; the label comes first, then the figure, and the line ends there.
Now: 3.3
